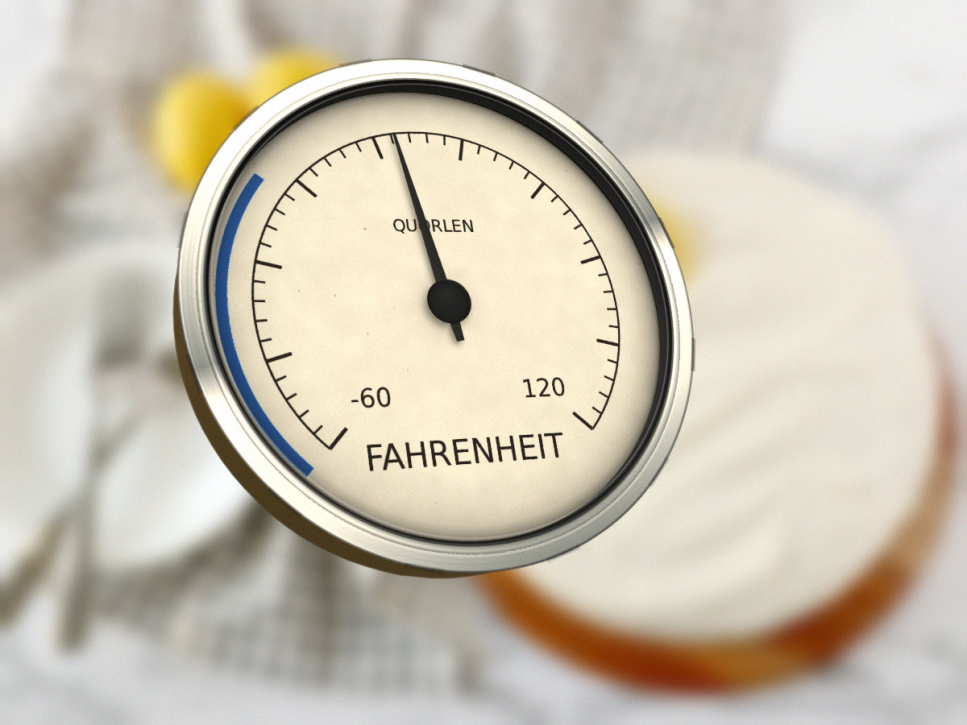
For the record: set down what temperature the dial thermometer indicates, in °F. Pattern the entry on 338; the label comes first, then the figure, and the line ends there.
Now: 24
